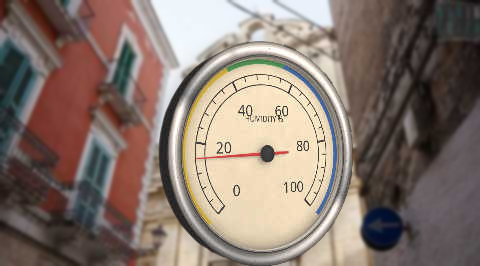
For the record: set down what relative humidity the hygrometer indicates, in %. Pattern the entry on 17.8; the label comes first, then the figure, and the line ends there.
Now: 16
